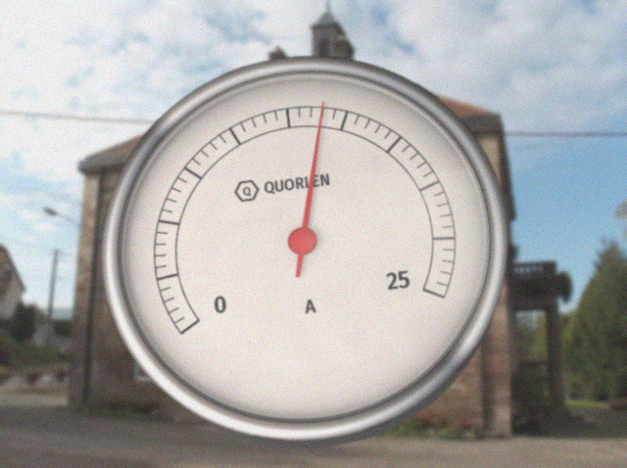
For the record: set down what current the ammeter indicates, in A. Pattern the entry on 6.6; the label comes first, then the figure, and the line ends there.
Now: 14
